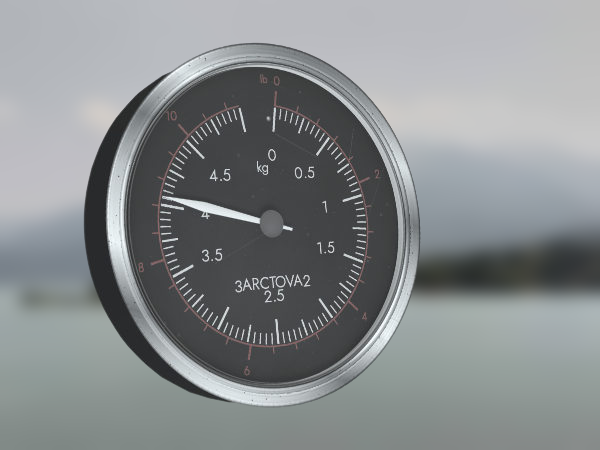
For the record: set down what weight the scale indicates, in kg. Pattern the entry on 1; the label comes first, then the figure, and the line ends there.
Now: 4.05
